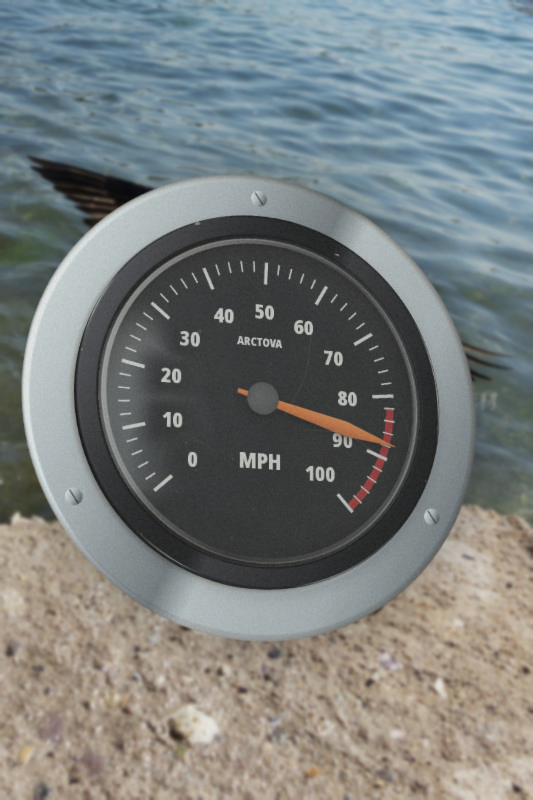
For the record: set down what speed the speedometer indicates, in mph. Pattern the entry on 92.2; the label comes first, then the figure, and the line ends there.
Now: 88
